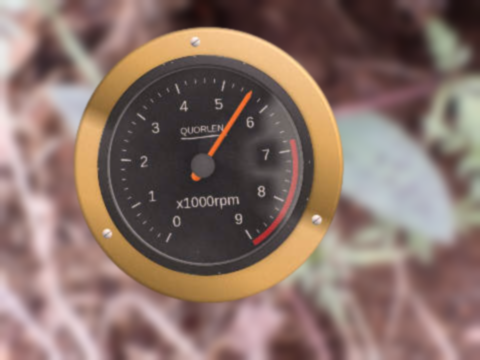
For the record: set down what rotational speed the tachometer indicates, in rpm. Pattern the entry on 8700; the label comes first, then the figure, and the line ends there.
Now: 5600
